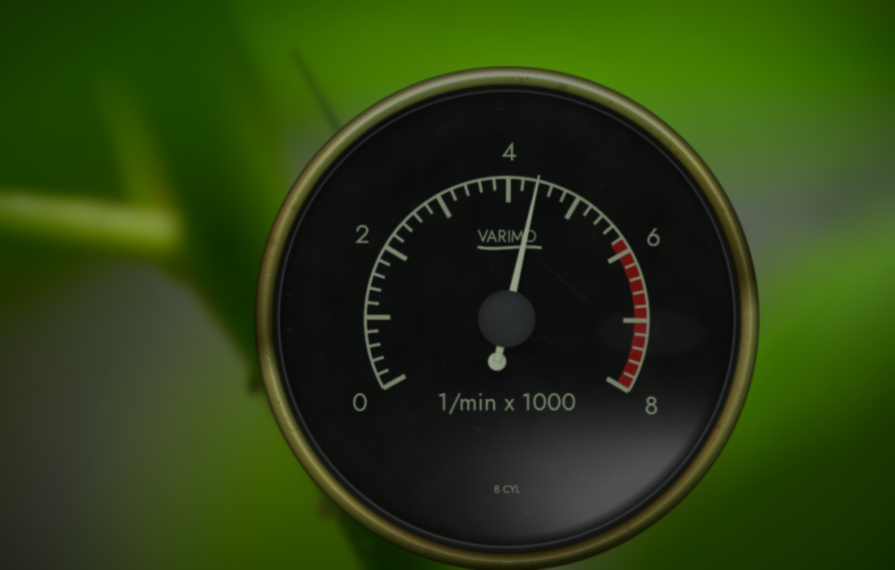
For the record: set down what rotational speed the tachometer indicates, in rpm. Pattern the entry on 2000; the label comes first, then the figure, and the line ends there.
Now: 4400
